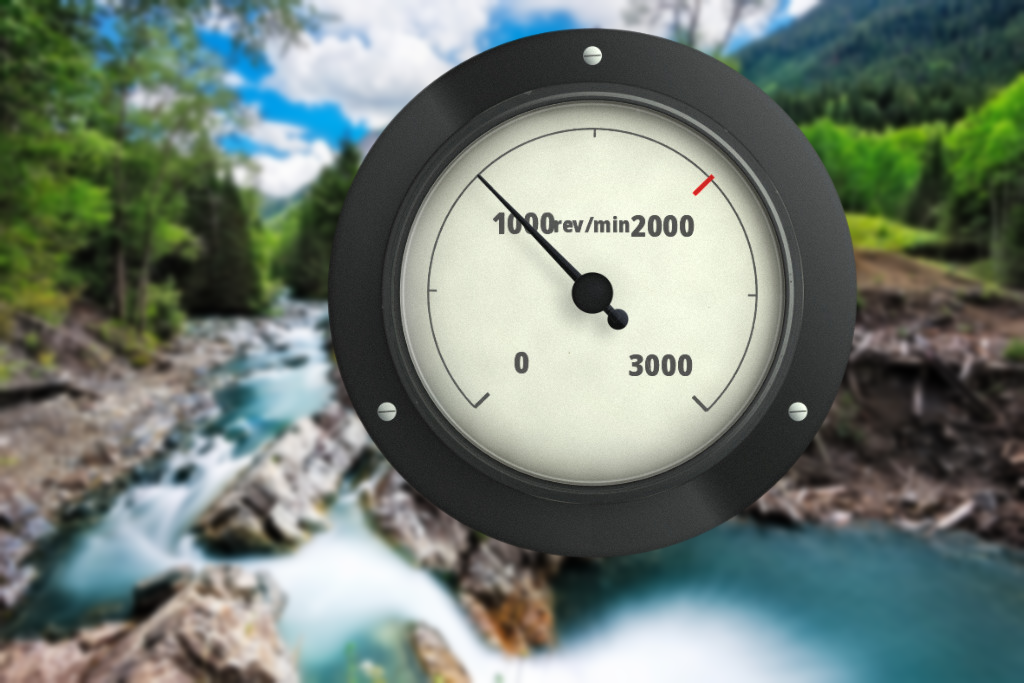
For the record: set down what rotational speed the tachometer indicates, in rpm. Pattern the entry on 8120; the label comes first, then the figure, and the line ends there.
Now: 1000
